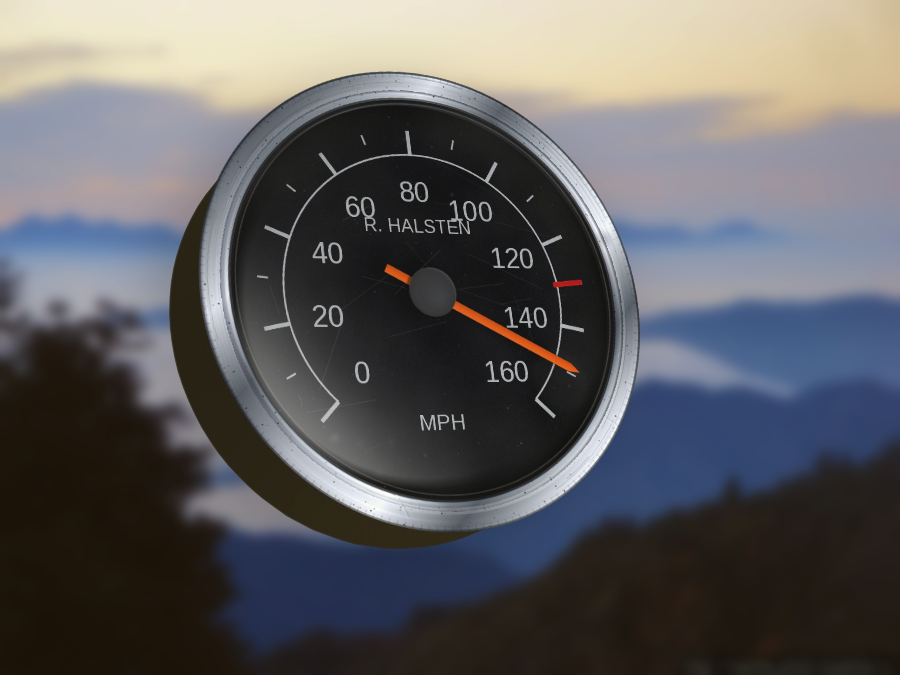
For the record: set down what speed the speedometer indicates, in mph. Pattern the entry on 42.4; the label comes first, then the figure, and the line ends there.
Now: 150
